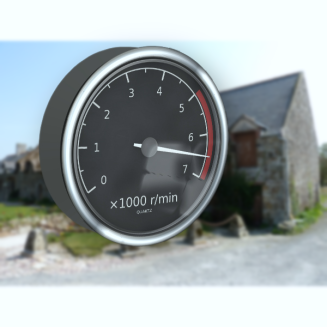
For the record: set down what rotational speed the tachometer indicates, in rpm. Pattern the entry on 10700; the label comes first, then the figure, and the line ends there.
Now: 6500
